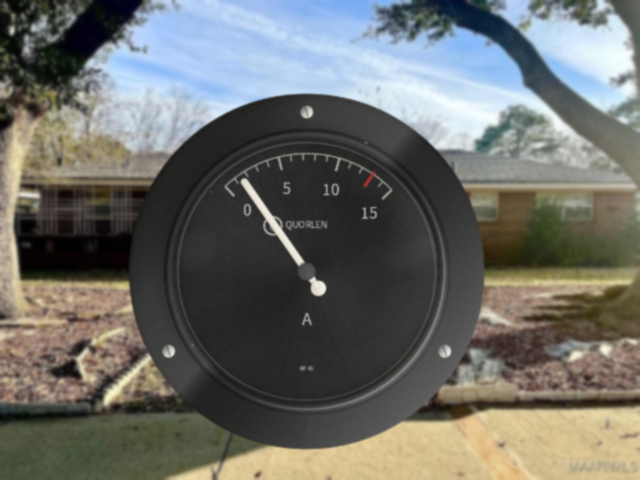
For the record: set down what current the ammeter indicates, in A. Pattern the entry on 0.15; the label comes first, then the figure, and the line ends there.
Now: 1.5
